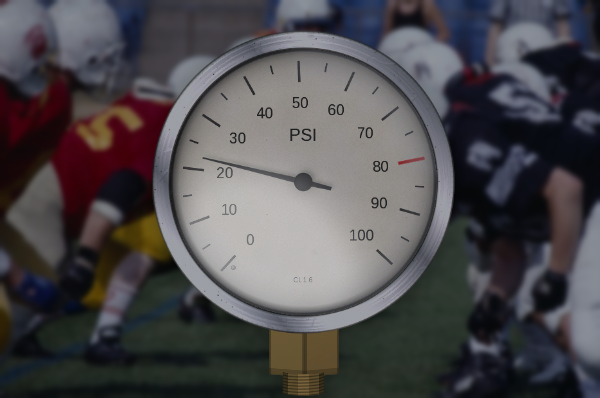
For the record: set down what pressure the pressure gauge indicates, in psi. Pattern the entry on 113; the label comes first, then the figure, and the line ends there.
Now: 22.5
